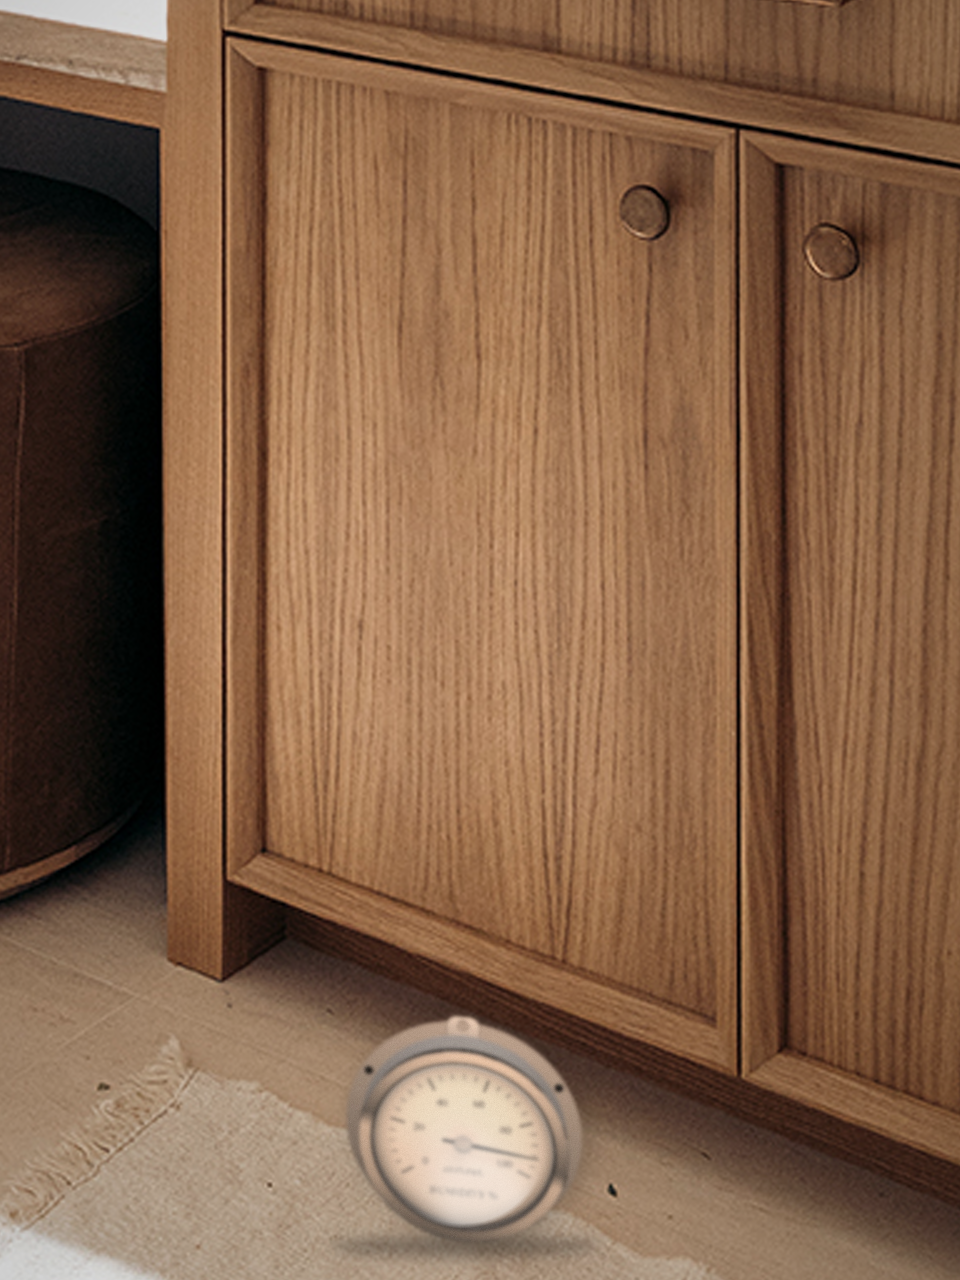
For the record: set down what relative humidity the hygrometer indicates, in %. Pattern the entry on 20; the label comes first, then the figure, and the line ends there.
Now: 92
